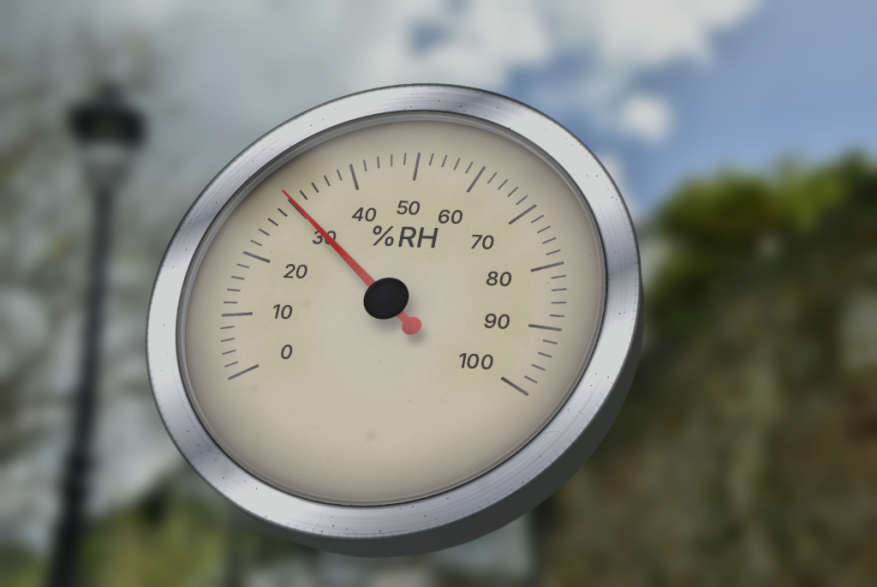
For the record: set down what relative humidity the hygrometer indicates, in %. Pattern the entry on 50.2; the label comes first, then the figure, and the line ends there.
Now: 30
